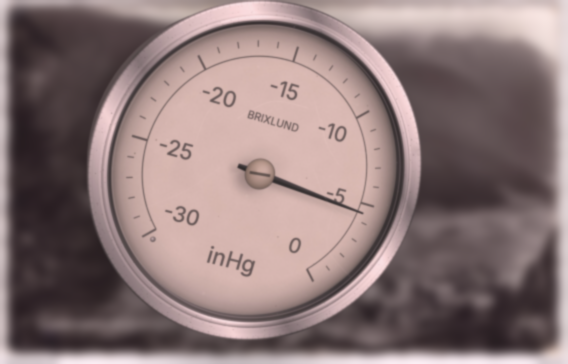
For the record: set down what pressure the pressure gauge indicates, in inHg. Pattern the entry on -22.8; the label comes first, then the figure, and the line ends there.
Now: -4.5
